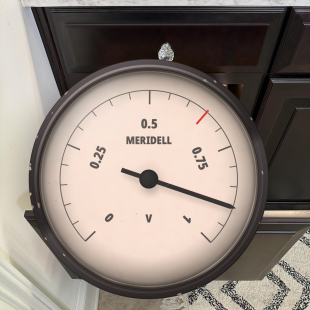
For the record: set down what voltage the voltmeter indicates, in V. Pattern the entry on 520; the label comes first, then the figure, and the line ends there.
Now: 0.9
